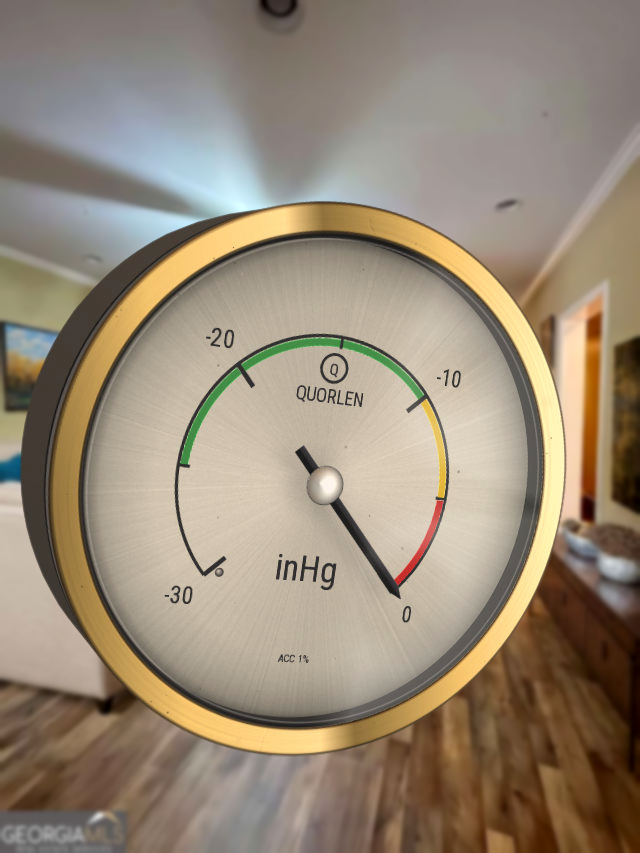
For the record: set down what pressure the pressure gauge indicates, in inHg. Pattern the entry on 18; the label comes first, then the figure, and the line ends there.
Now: 0
